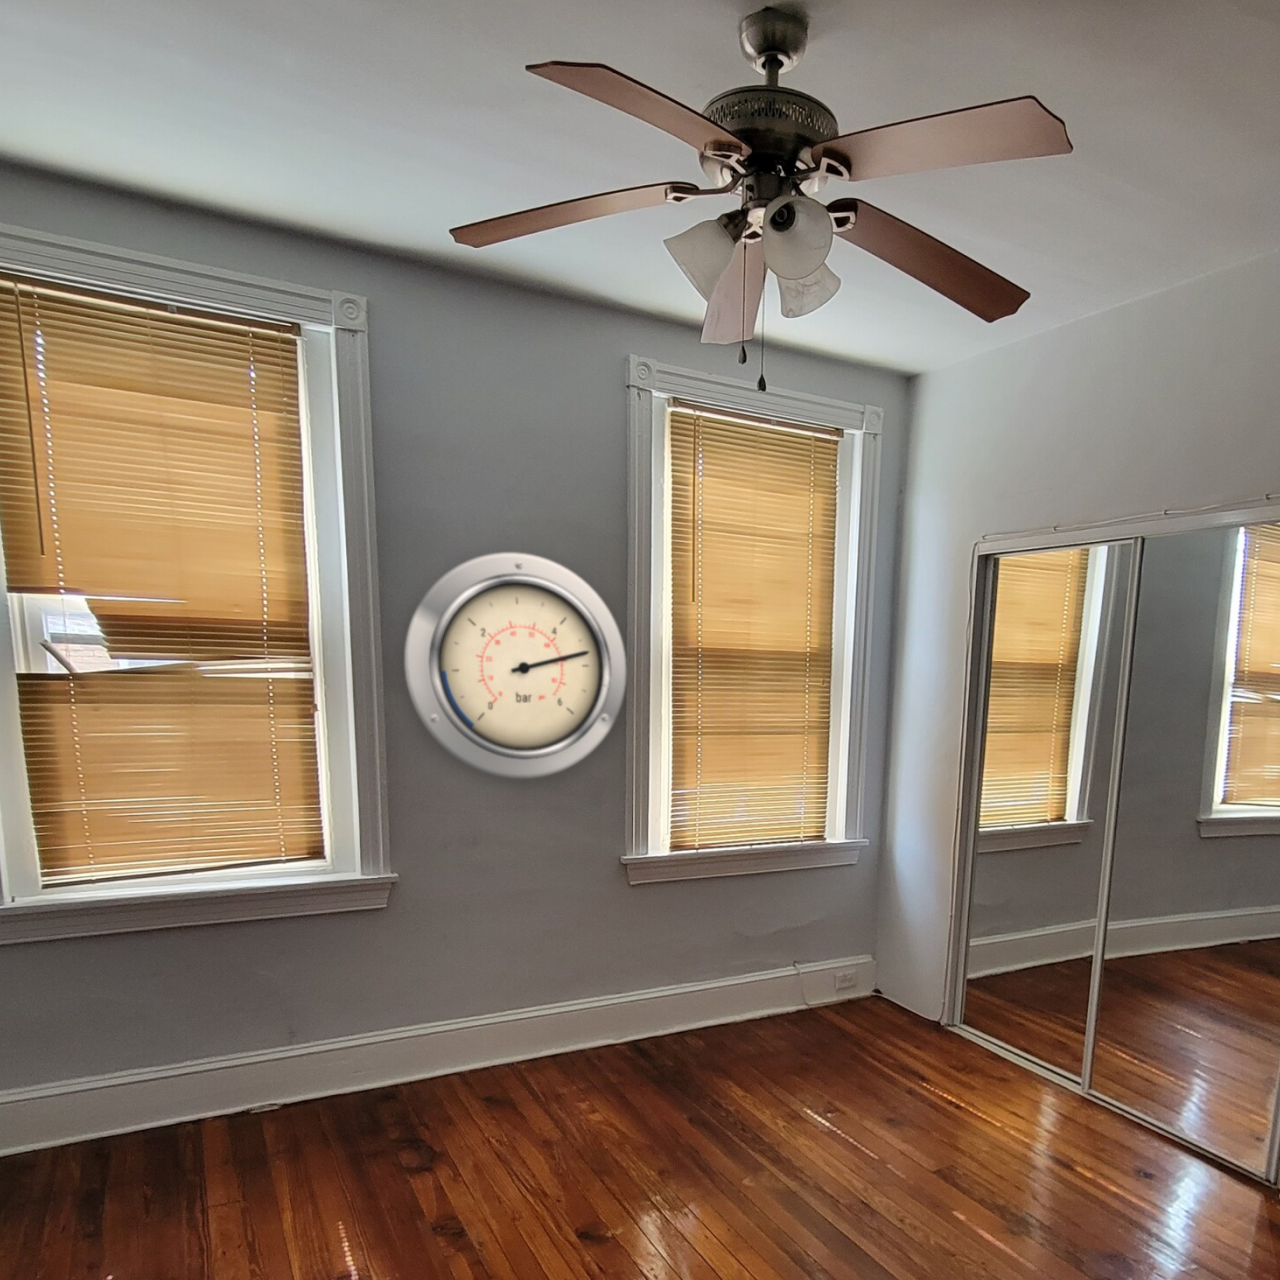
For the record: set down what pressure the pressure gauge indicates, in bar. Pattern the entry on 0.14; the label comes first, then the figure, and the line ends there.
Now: 4.75
